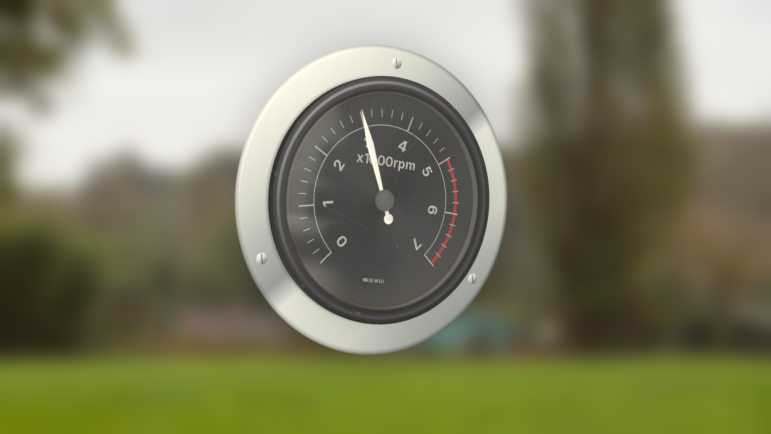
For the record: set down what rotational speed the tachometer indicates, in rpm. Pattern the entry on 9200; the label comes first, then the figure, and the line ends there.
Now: 3000
